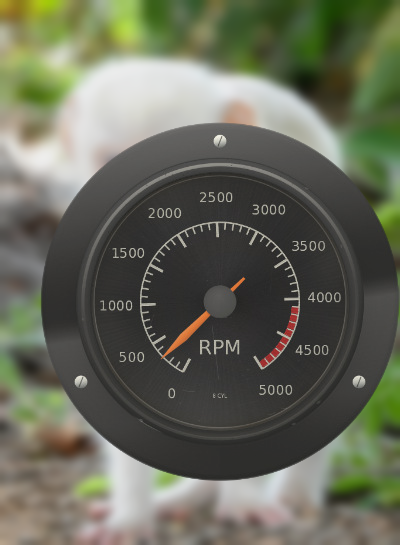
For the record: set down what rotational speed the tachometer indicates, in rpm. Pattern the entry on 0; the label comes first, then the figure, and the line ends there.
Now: 300
